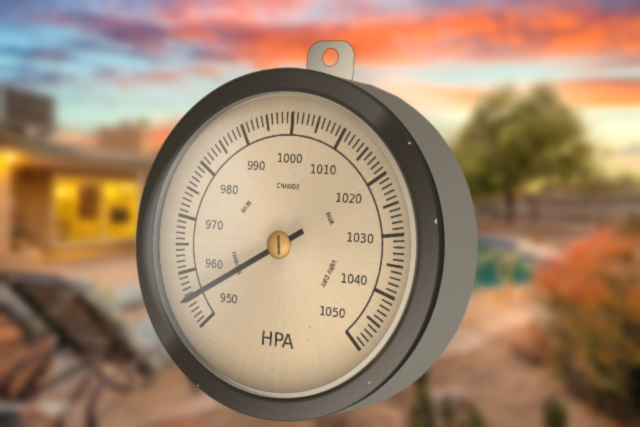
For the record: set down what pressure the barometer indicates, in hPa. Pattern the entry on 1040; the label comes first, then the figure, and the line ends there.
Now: 955
